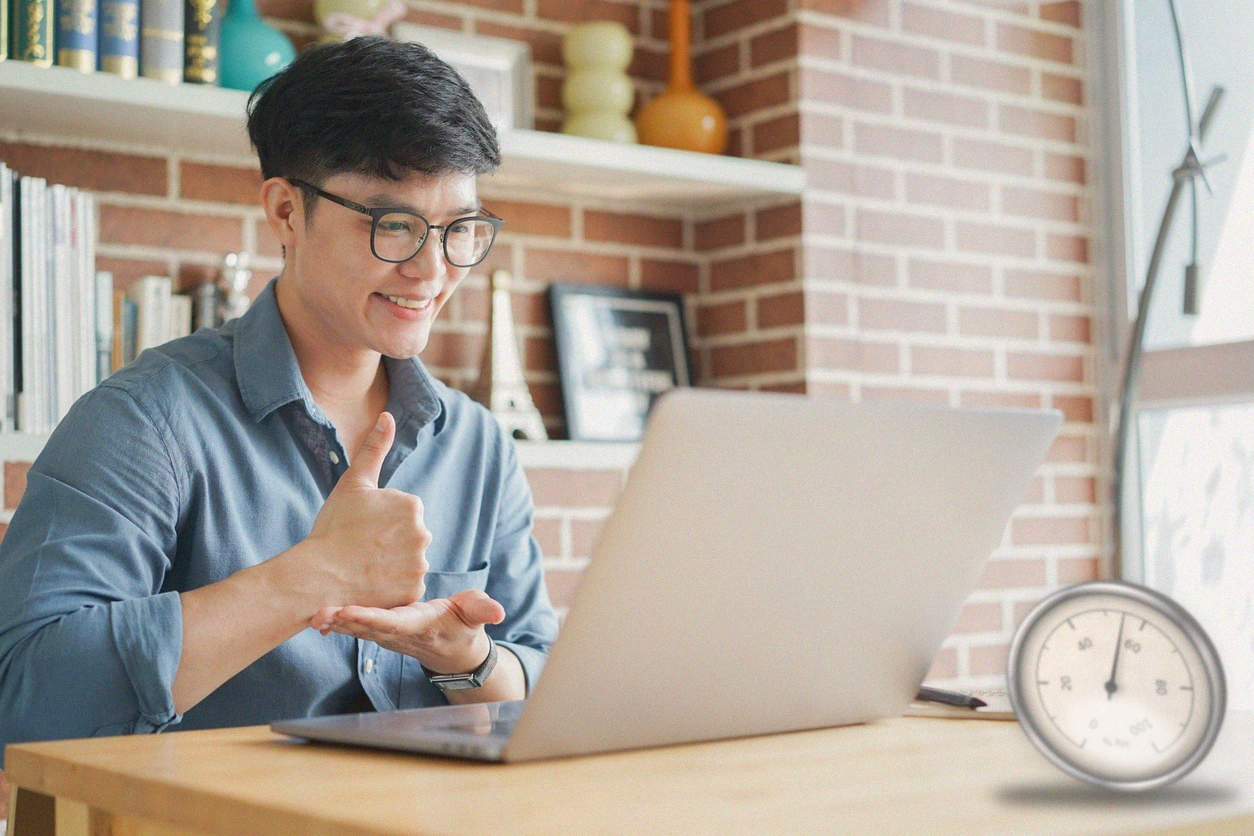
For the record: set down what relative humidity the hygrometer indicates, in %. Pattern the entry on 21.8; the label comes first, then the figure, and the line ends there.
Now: 55
